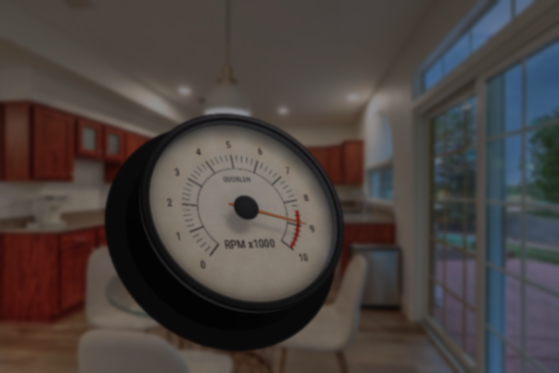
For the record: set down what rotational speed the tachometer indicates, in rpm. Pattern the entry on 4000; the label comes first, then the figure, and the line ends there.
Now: 9000
